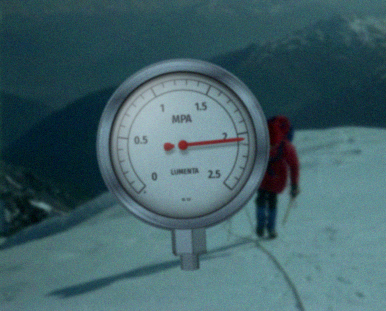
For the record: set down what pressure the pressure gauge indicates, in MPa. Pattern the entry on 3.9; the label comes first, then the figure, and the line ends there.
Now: 2.05
